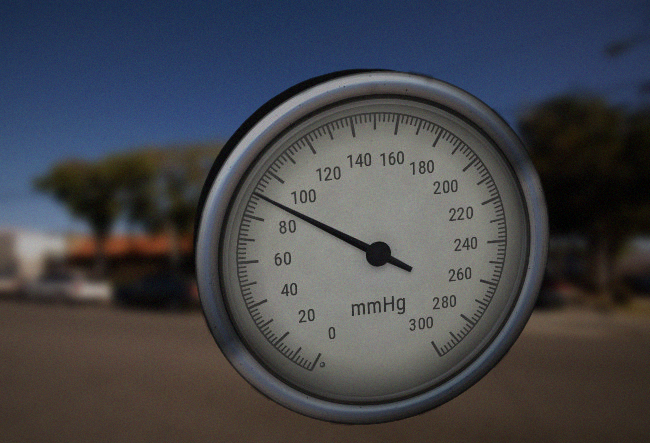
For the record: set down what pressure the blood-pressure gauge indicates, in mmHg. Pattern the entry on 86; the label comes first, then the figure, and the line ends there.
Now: 90
